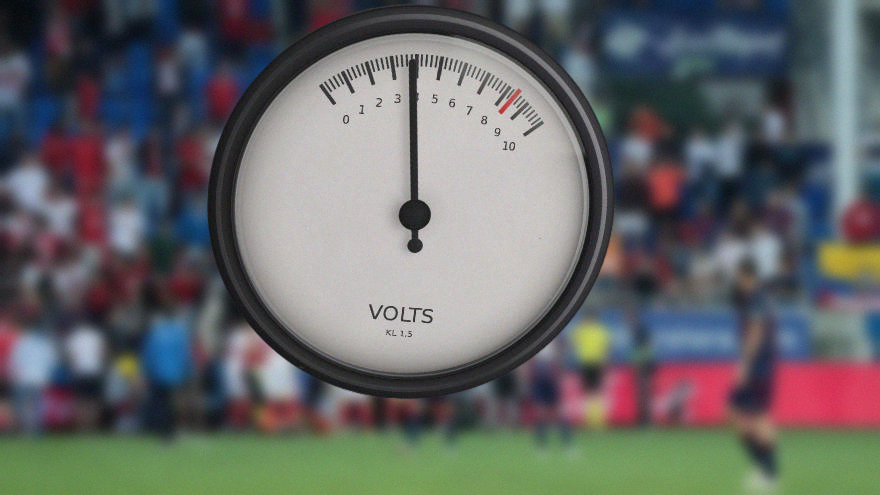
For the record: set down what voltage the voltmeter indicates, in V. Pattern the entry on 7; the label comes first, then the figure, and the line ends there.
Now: 3.8
